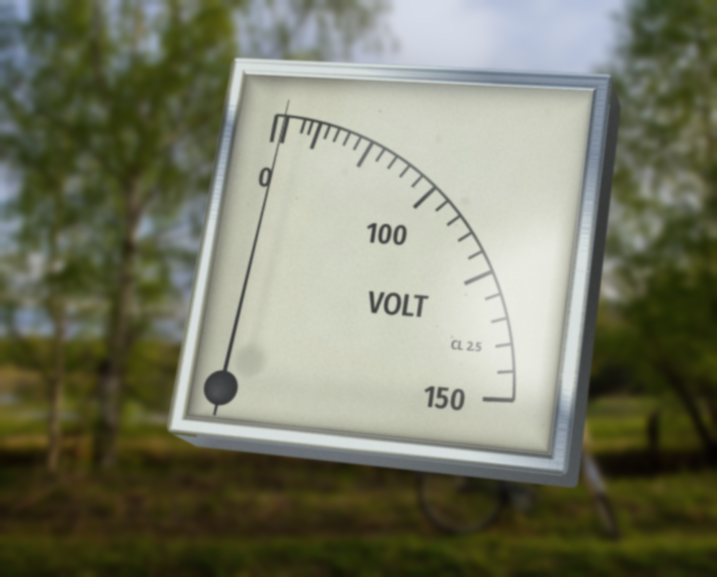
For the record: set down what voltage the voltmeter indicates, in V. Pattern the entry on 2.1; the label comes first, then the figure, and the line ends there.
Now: 25
